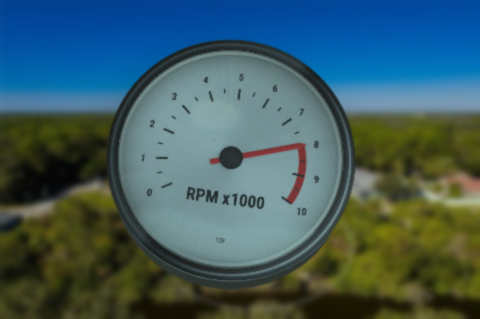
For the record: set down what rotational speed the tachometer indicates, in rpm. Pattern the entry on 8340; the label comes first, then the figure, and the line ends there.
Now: 8000
